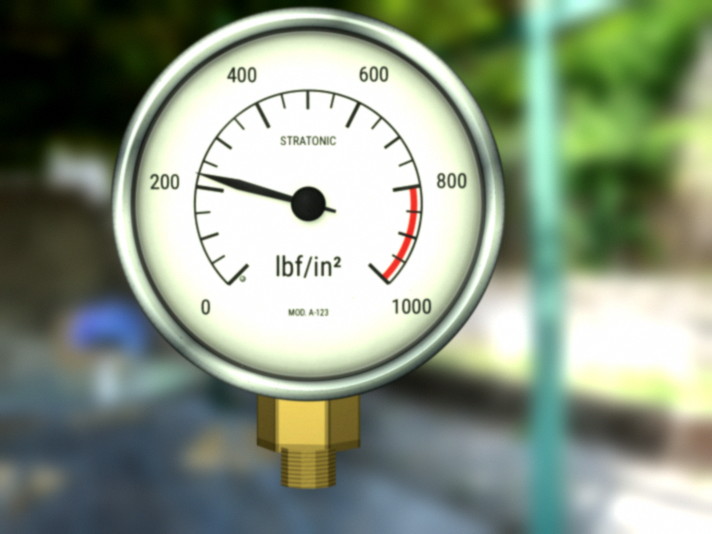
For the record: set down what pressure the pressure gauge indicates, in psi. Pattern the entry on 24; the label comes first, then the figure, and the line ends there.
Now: 225
